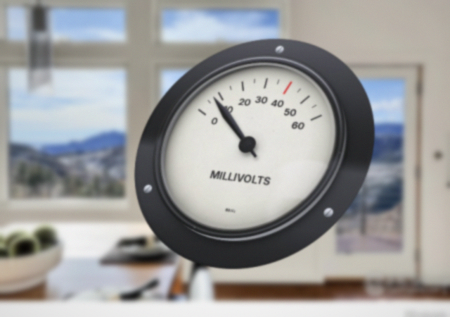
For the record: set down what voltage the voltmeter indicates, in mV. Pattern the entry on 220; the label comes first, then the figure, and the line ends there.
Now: 7.5
